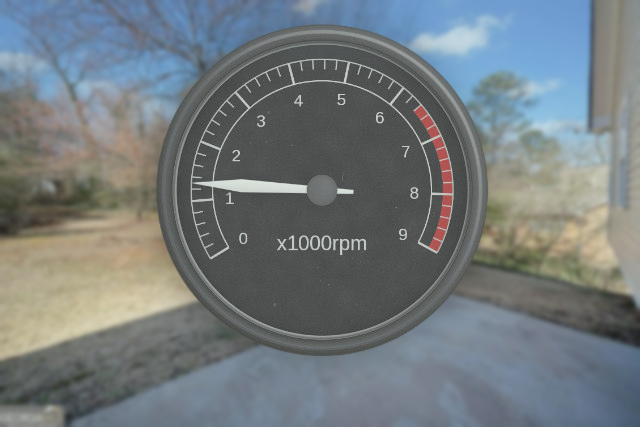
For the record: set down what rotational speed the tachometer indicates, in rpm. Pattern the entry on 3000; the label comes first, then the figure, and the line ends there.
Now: 1300
